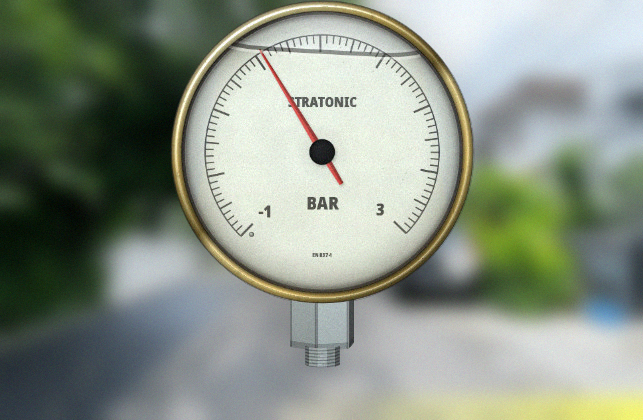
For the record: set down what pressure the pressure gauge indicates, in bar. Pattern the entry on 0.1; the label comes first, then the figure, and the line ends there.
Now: 0.55
